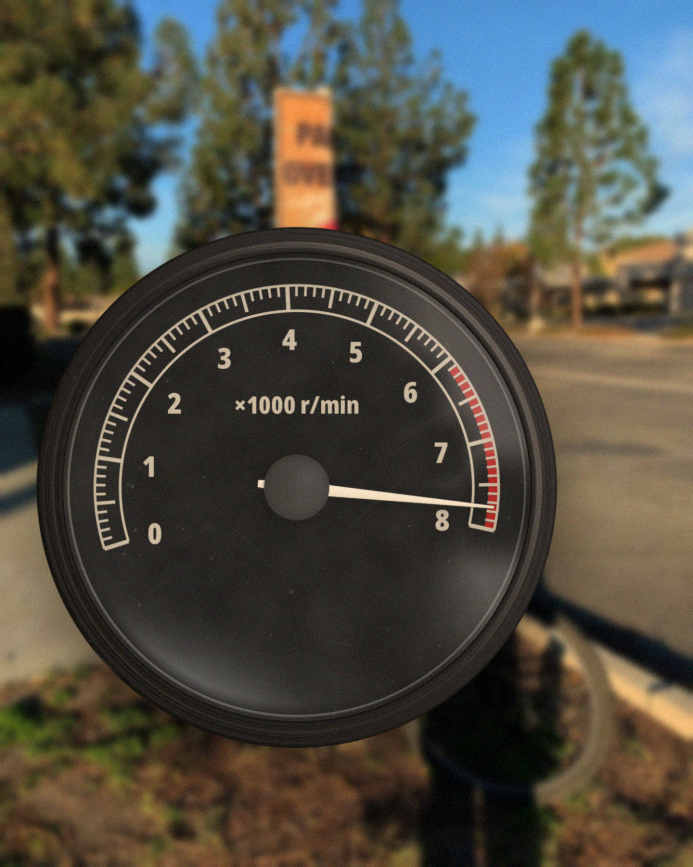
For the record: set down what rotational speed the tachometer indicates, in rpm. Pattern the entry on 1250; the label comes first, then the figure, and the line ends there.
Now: 7750
